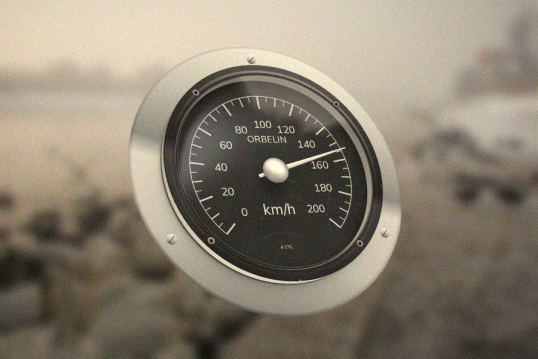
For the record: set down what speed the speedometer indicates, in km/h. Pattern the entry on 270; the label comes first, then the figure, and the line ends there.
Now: 155
